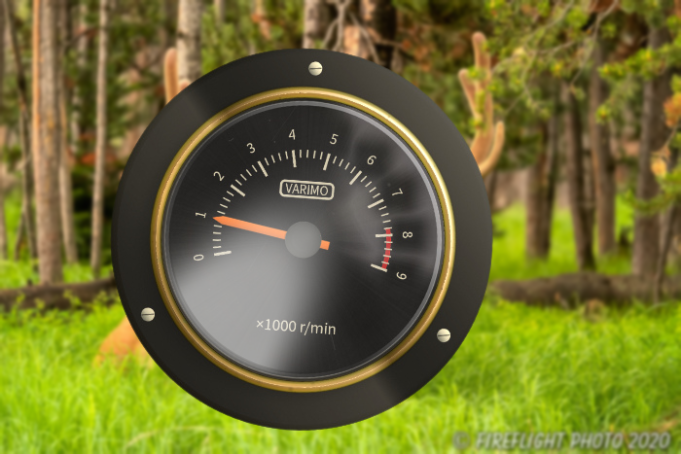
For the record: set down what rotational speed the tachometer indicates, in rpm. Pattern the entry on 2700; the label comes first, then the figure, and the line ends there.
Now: 1000
